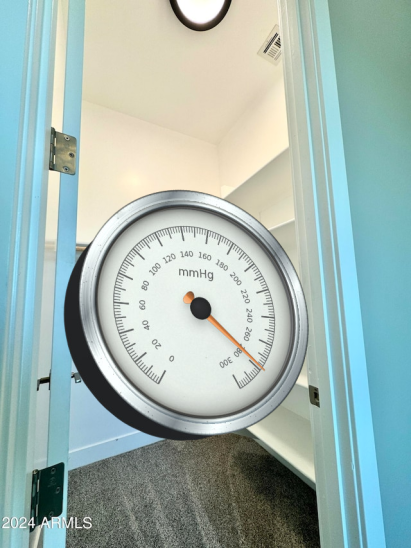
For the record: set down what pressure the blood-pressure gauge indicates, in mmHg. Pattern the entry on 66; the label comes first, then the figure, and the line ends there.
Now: 280
